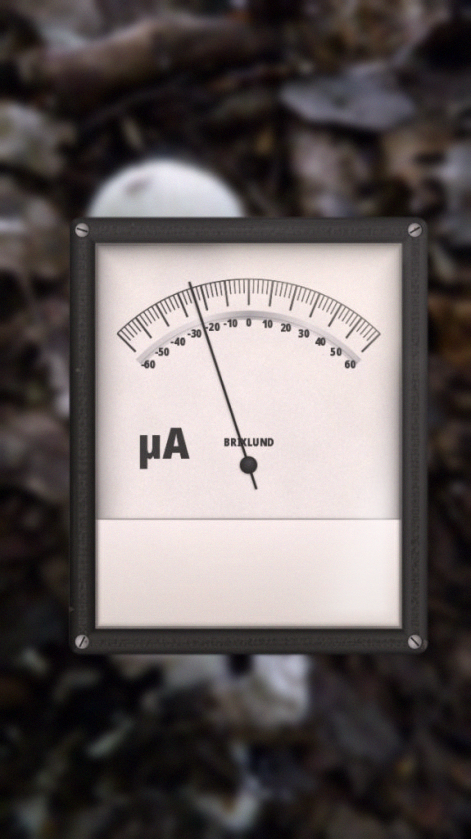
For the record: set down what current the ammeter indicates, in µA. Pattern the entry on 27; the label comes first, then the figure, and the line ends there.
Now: -24
